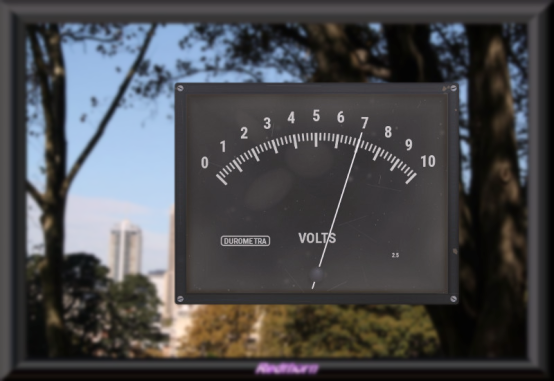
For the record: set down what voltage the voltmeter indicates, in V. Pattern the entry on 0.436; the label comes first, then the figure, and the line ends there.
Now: 7
